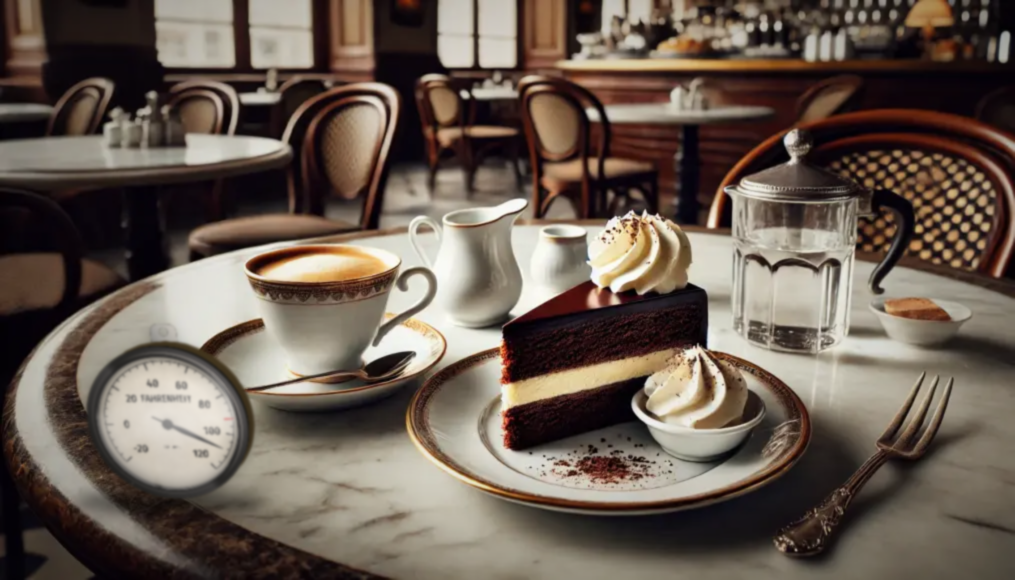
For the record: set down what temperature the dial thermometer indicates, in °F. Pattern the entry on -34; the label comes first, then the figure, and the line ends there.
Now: 108
